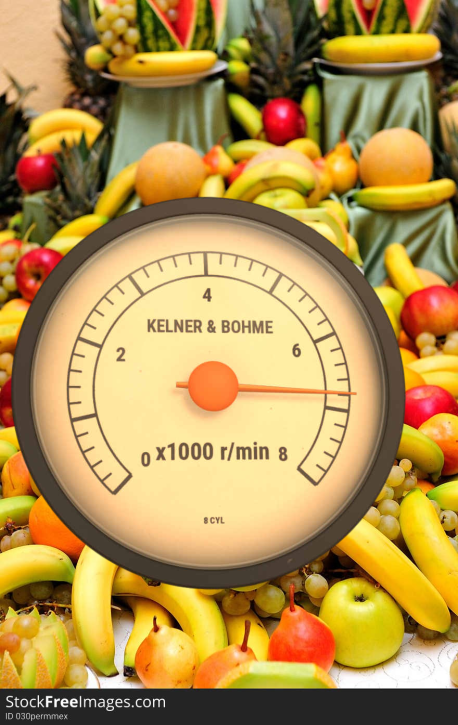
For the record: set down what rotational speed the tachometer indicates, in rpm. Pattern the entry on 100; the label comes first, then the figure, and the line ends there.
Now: 6800
